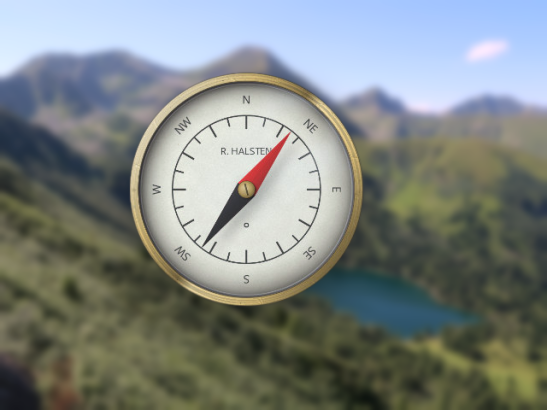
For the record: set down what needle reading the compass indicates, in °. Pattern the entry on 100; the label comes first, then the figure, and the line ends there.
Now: 37.5
